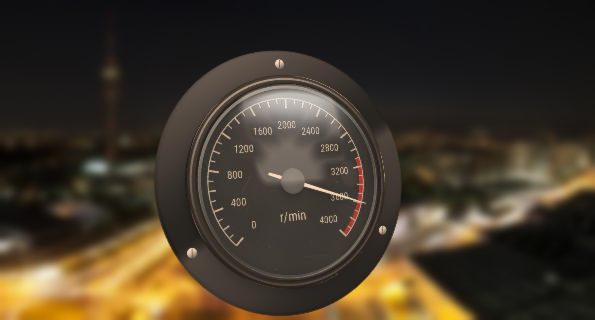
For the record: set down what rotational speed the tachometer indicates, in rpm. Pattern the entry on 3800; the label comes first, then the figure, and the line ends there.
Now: 3600
